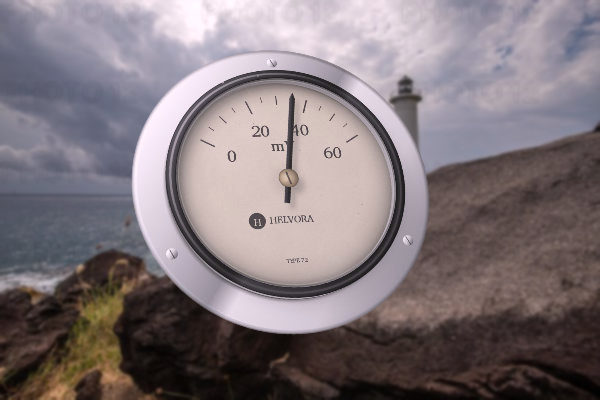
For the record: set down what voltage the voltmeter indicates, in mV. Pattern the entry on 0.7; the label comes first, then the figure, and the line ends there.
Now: 35
